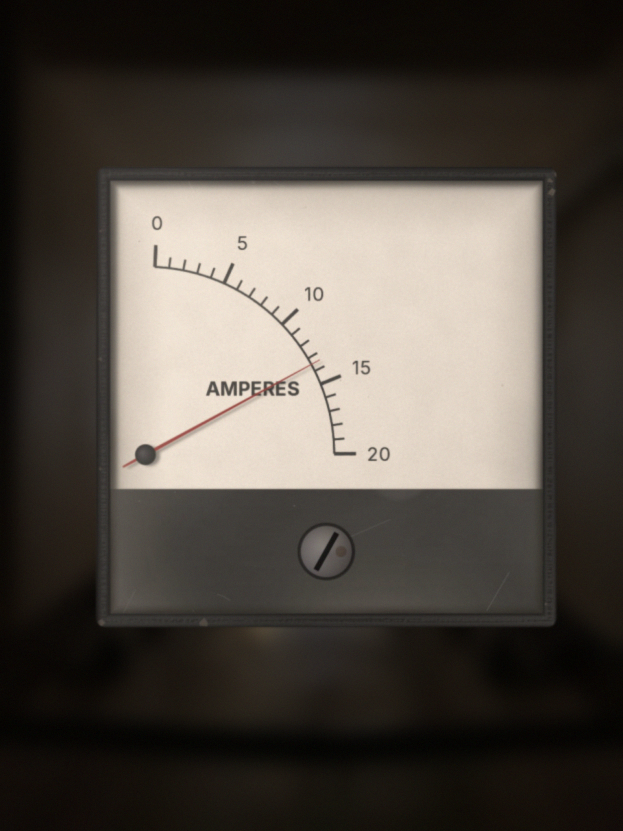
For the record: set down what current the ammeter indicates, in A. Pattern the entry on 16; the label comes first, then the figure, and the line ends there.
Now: 13.5
